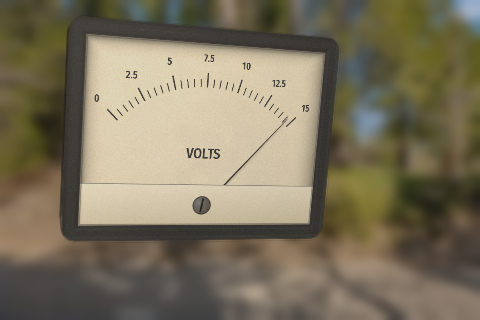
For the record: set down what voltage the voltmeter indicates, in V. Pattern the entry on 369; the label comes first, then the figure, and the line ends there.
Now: 14.5
